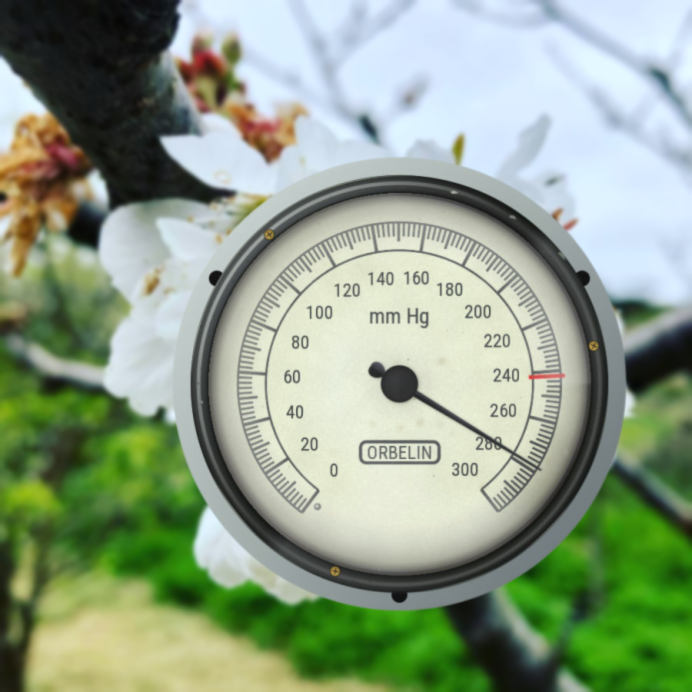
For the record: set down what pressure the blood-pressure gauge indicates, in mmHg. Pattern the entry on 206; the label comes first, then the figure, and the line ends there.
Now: 278
